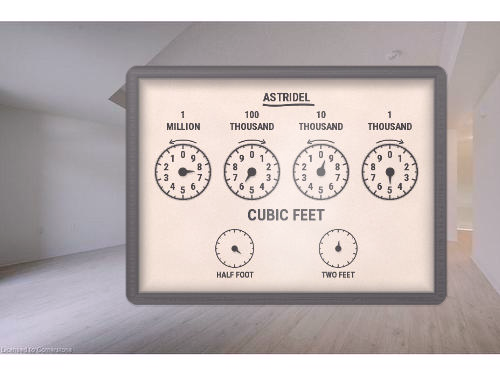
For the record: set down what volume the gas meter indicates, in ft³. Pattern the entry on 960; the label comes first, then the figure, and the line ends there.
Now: 759500
